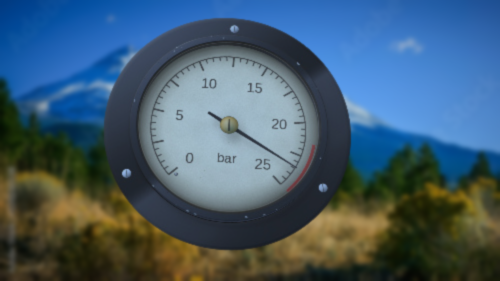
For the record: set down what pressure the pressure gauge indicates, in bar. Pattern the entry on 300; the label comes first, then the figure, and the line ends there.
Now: 23.5
